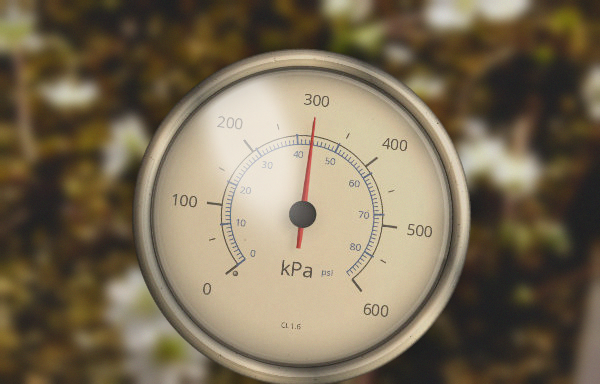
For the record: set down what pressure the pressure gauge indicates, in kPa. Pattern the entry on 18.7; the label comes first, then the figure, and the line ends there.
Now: 300
